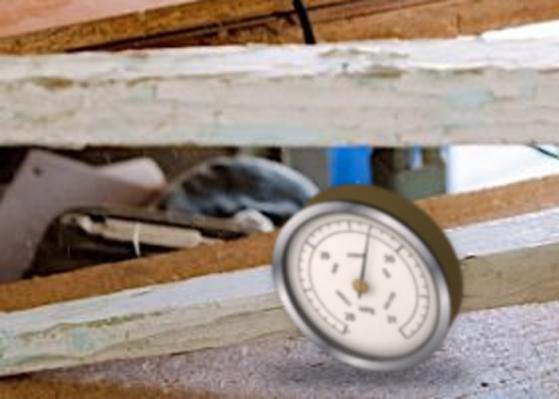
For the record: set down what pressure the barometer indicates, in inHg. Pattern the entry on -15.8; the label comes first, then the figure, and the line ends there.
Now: 29.7
